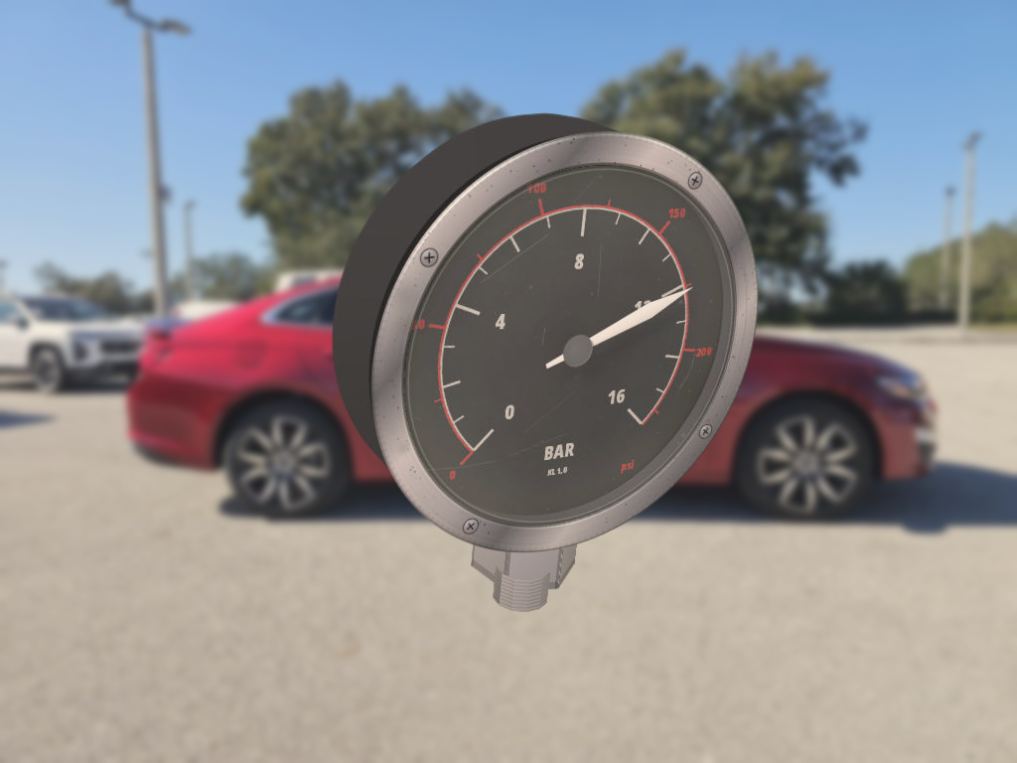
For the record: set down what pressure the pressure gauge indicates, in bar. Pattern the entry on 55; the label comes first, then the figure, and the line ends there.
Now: 12
